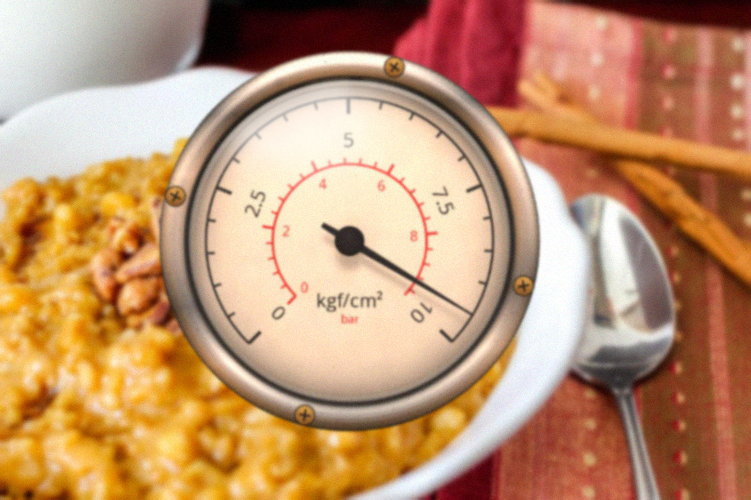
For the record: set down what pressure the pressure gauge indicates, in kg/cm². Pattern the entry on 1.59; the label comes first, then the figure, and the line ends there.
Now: 9.5
